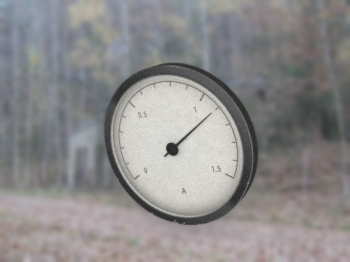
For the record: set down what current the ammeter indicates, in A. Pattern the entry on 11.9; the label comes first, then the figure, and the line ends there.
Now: 1.1
